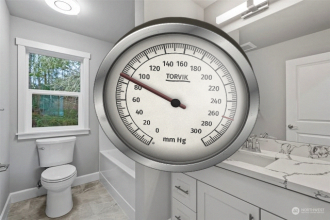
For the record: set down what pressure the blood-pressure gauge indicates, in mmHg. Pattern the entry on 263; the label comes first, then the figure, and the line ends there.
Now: 90
